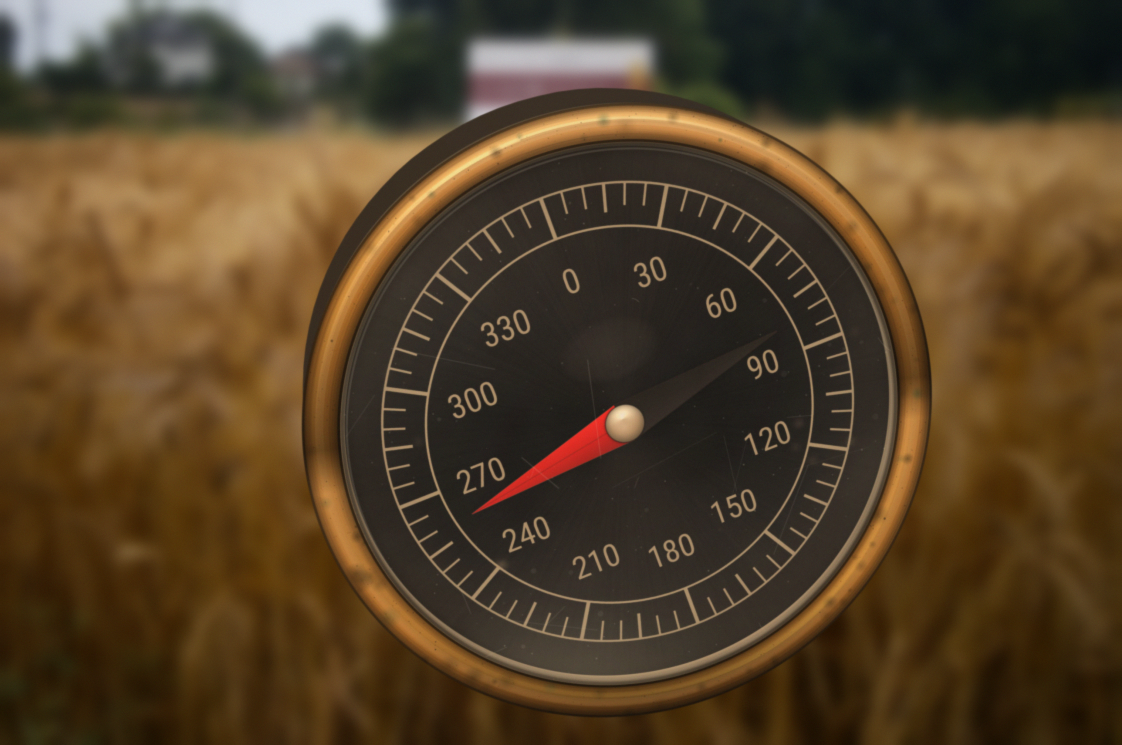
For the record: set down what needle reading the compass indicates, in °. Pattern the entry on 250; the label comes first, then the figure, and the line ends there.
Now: 260
